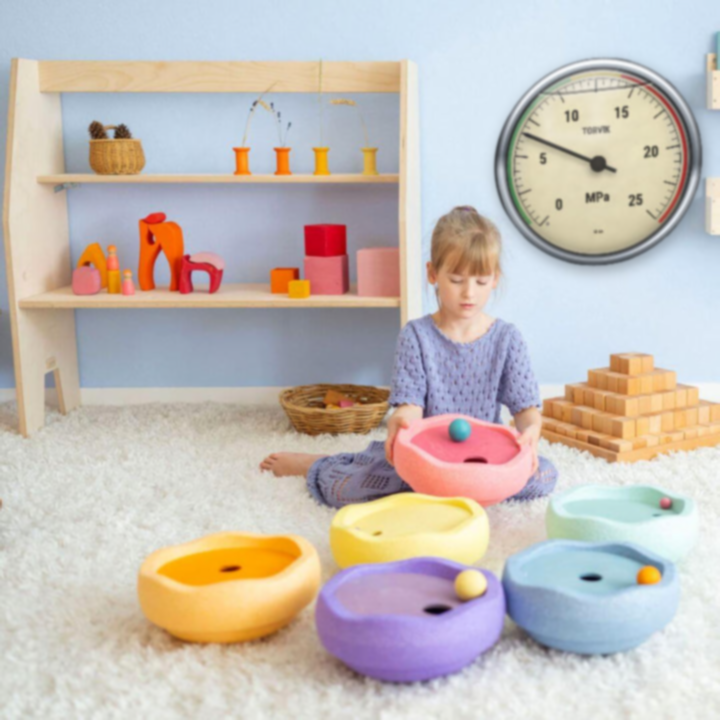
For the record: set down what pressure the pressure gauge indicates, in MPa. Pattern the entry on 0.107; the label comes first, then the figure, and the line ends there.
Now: 6.5
